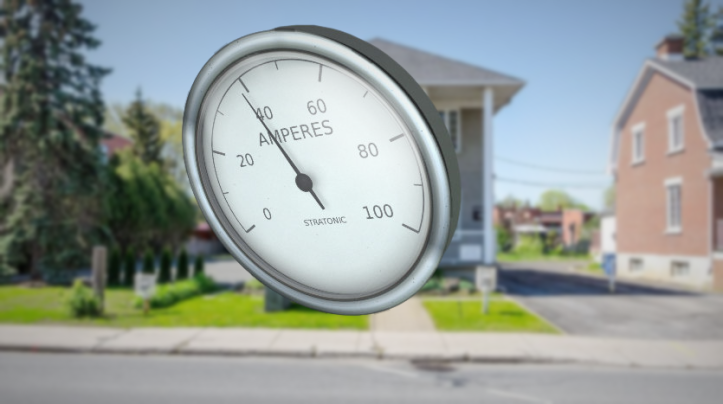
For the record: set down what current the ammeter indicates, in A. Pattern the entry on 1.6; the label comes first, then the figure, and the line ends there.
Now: 40
